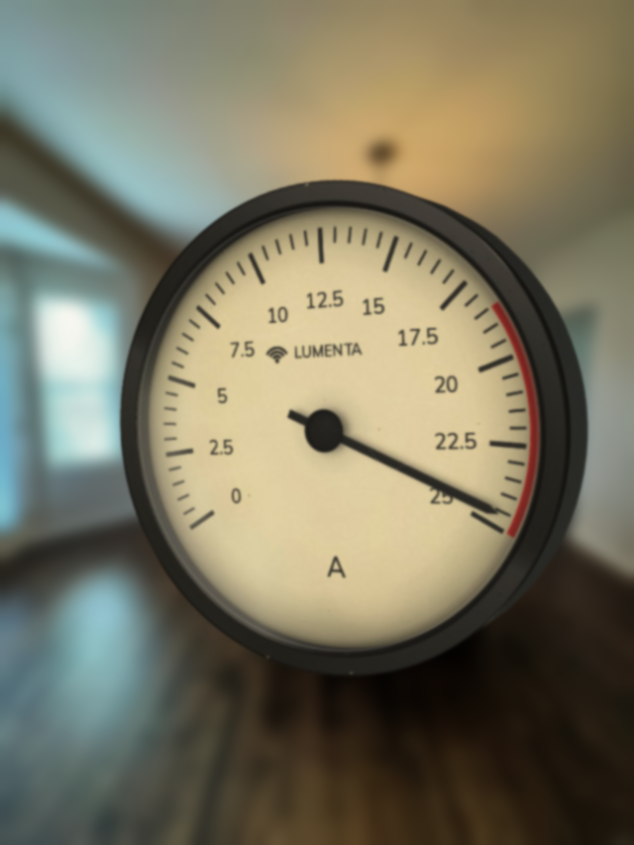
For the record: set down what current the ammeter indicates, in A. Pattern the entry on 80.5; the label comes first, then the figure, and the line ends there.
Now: 24.5
